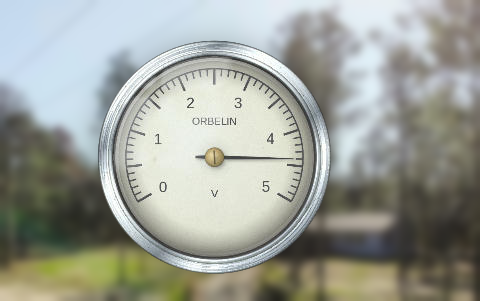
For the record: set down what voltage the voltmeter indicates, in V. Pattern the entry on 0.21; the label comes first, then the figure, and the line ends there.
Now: 4.4
